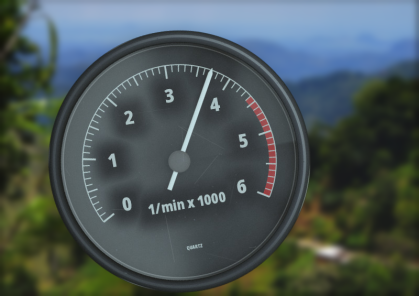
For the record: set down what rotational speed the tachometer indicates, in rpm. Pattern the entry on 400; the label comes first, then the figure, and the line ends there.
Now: 3700
